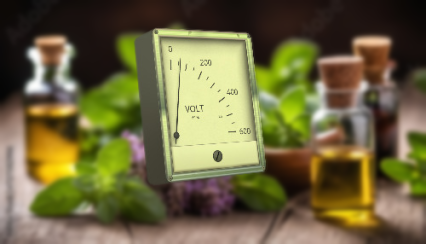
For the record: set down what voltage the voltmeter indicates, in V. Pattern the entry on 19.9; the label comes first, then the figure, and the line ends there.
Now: 50
